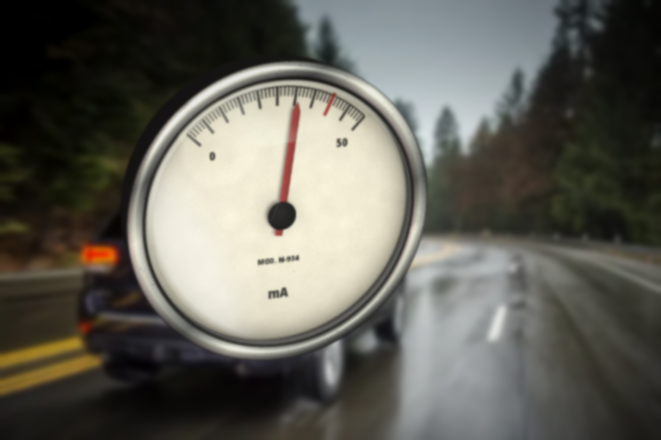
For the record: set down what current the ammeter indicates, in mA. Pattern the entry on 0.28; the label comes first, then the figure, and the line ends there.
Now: 30
